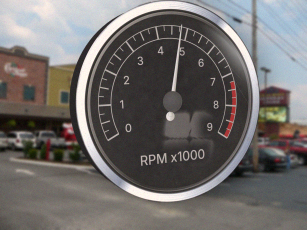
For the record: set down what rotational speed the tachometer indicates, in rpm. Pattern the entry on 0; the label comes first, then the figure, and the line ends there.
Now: 4750
